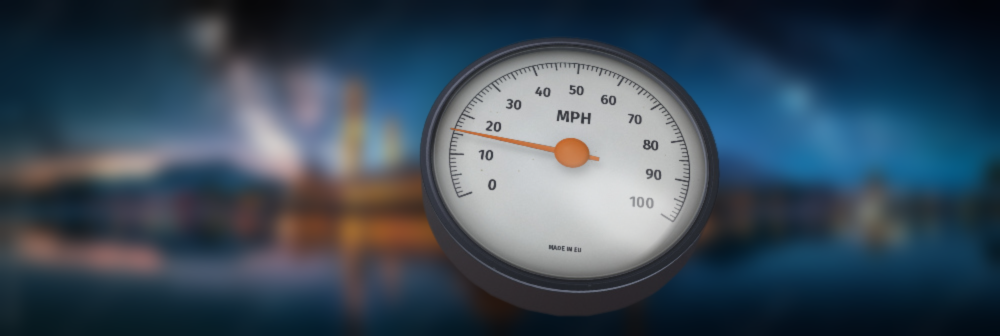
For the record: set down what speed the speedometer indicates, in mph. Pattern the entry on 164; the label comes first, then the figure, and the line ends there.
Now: 15
